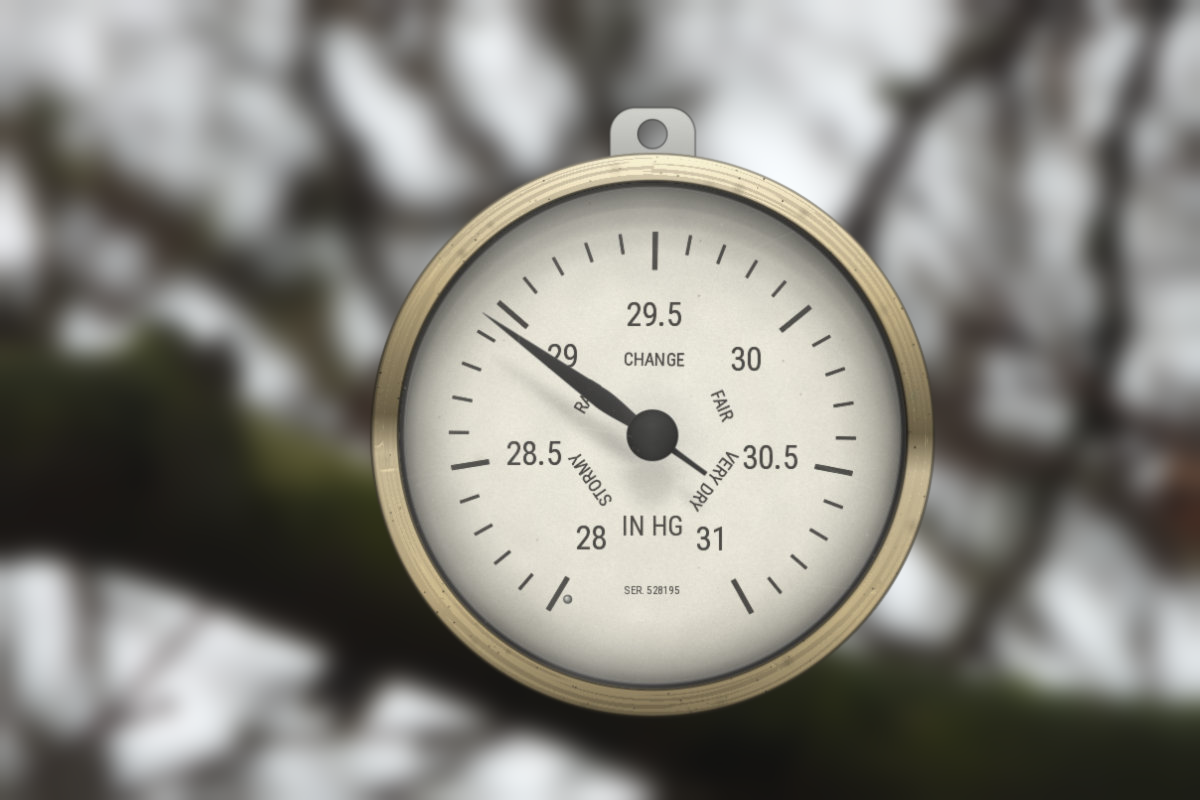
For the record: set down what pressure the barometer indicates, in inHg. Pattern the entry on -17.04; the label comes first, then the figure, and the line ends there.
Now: 28.95
